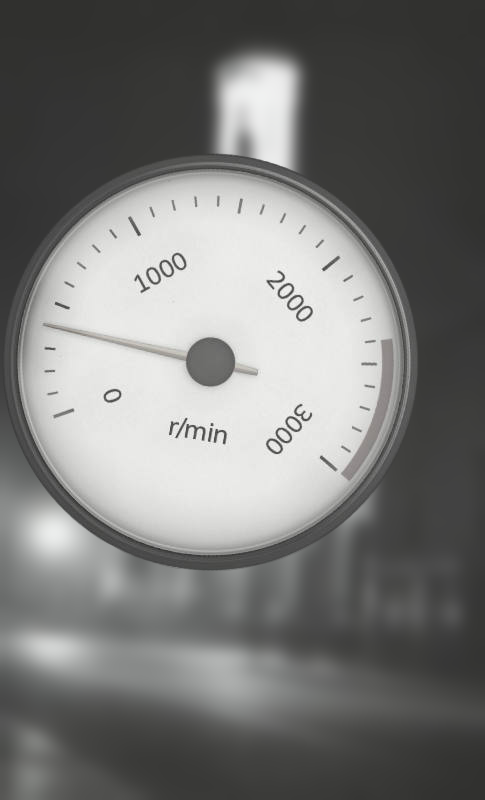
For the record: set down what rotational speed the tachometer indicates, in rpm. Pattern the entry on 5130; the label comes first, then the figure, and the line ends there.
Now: 400
